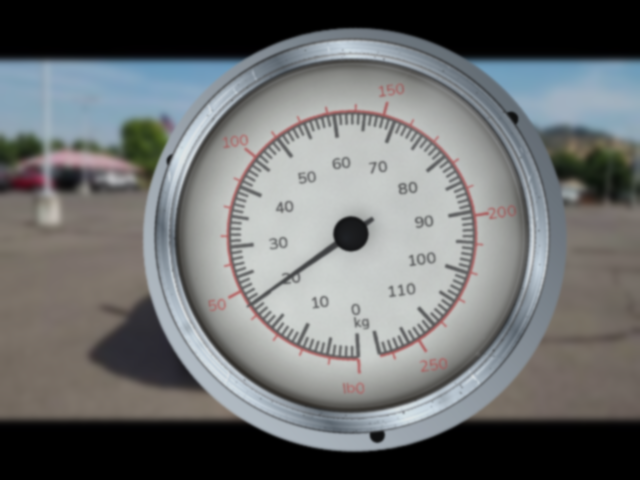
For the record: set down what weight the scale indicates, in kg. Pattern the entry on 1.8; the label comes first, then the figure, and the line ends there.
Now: 20
